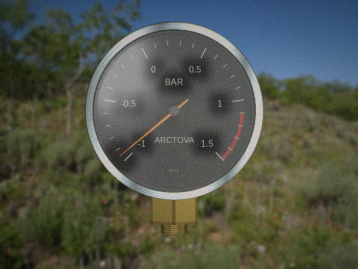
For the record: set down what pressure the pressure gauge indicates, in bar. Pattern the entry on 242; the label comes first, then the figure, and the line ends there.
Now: -0.95
